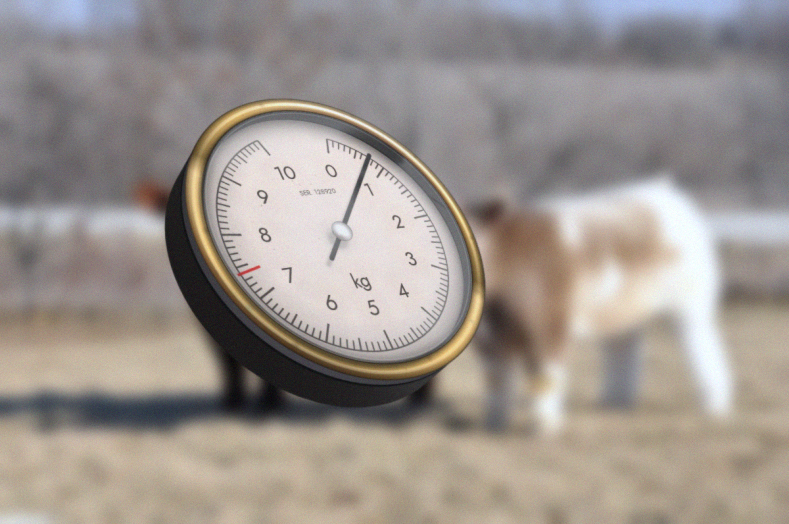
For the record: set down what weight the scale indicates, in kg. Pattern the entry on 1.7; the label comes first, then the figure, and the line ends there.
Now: 0.7
